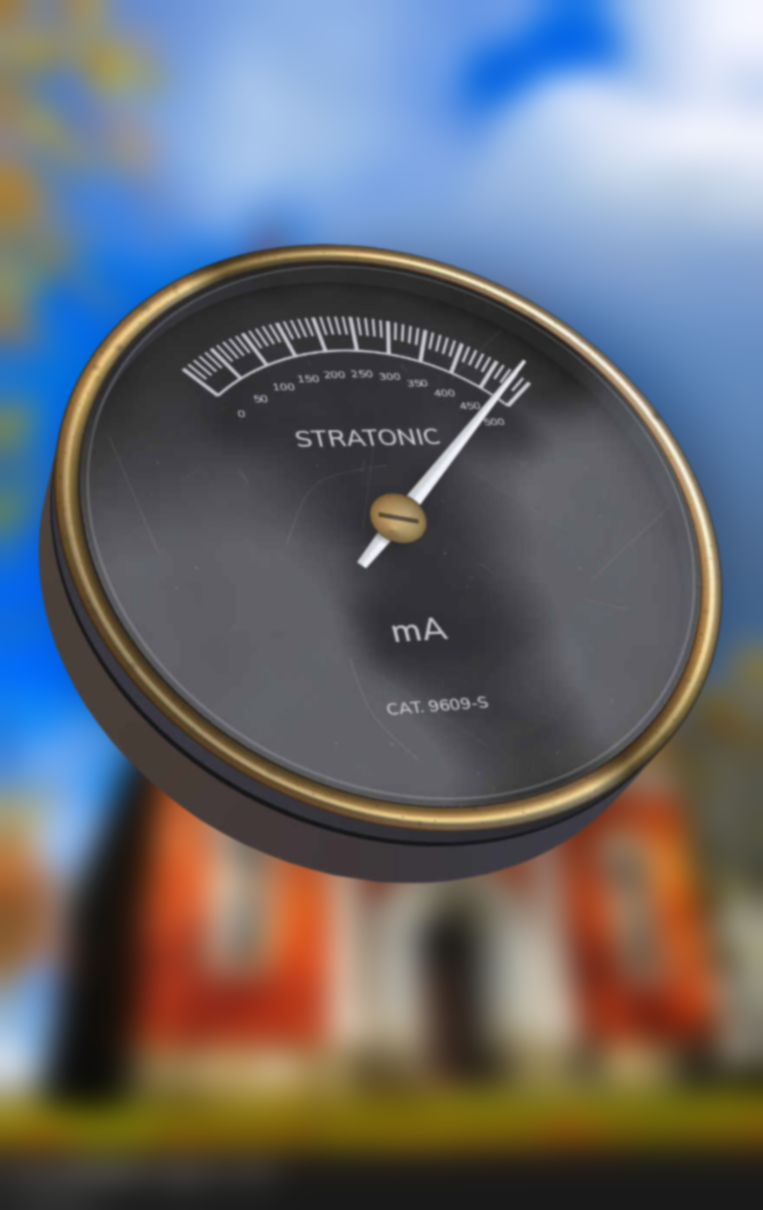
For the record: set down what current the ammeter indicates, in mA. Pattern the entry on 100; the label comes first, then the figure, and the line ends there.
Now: 480
